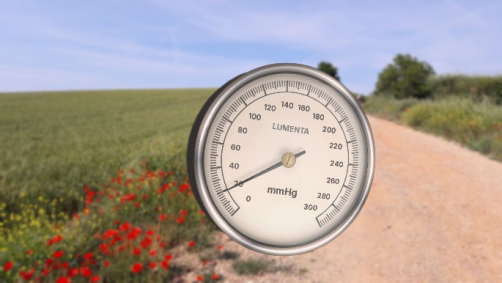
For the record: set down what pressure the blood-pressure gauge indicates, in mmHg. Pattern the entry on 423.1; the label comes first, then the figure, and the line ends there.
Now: 20
